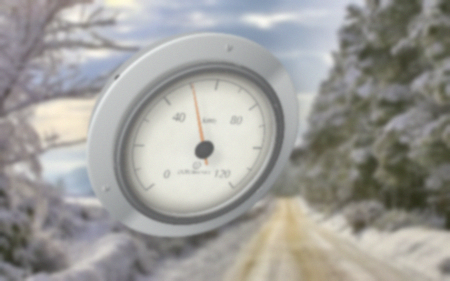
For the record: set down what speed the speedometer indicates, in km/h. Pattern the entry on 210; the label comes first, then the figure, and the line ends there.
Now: 50
